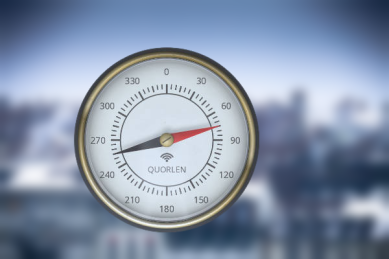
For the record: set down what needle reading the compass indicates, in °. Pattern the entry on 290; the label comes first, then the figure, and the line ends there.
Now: 75
